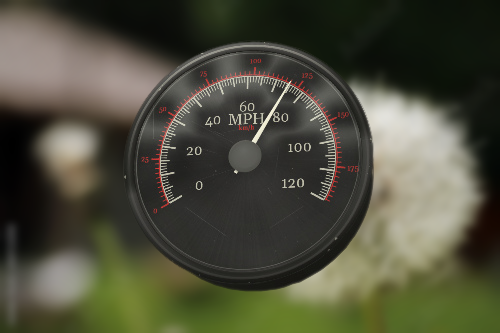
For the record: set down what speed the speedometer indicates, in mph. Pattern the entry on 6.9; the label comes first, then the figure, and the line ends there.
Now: 75
